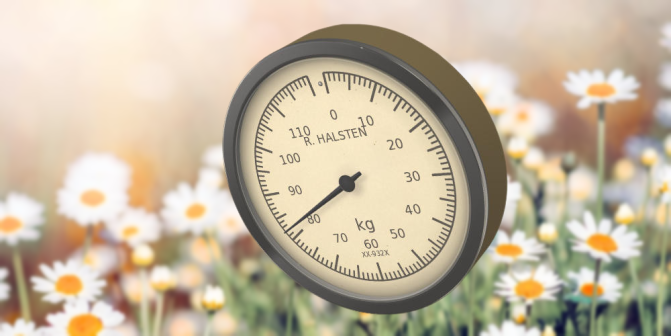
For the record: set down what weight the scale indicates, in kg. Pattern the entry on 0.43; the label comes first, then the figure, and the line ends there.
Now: 82
